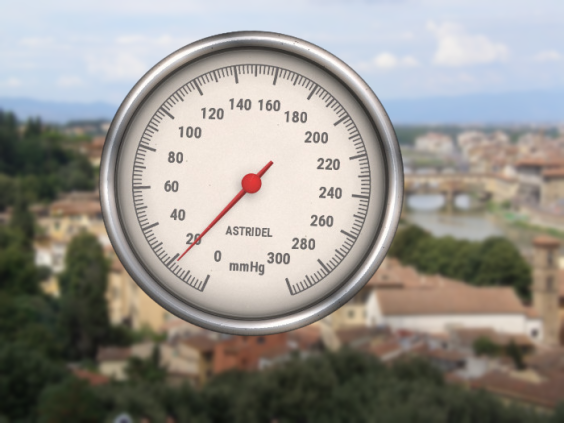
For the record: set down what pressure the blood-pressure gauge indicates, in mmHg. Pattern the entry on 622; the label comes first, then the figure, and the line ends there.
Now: 18
